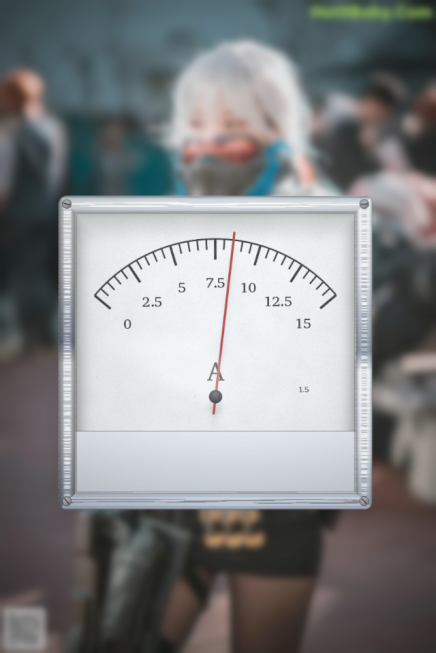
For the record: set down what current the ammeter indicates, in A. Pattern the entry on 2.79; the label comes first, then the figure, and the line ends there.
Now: 8.5
